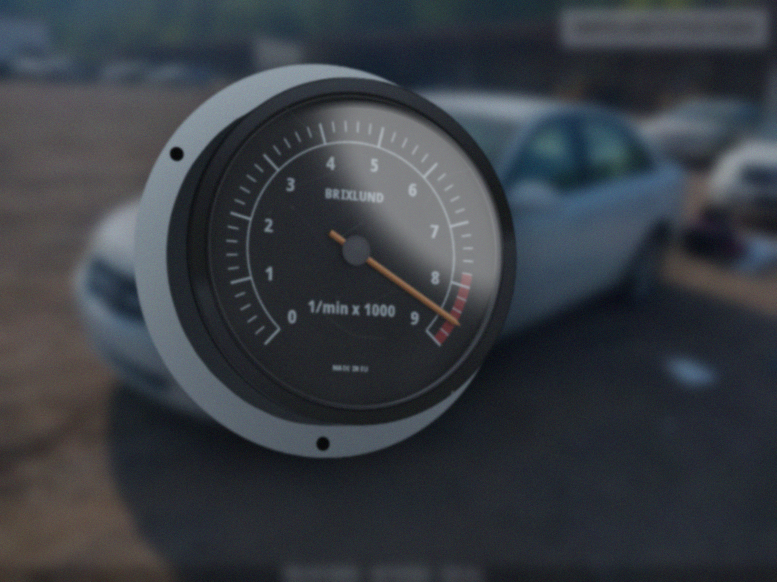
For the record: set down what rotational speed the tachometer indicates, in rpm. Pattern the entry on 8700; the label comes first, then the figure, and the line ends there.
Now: 8600
